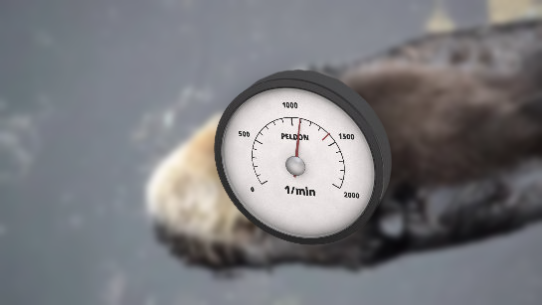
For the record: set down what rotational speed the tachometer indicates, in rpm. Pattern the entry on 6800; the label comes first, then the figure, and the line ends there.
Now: 1100
